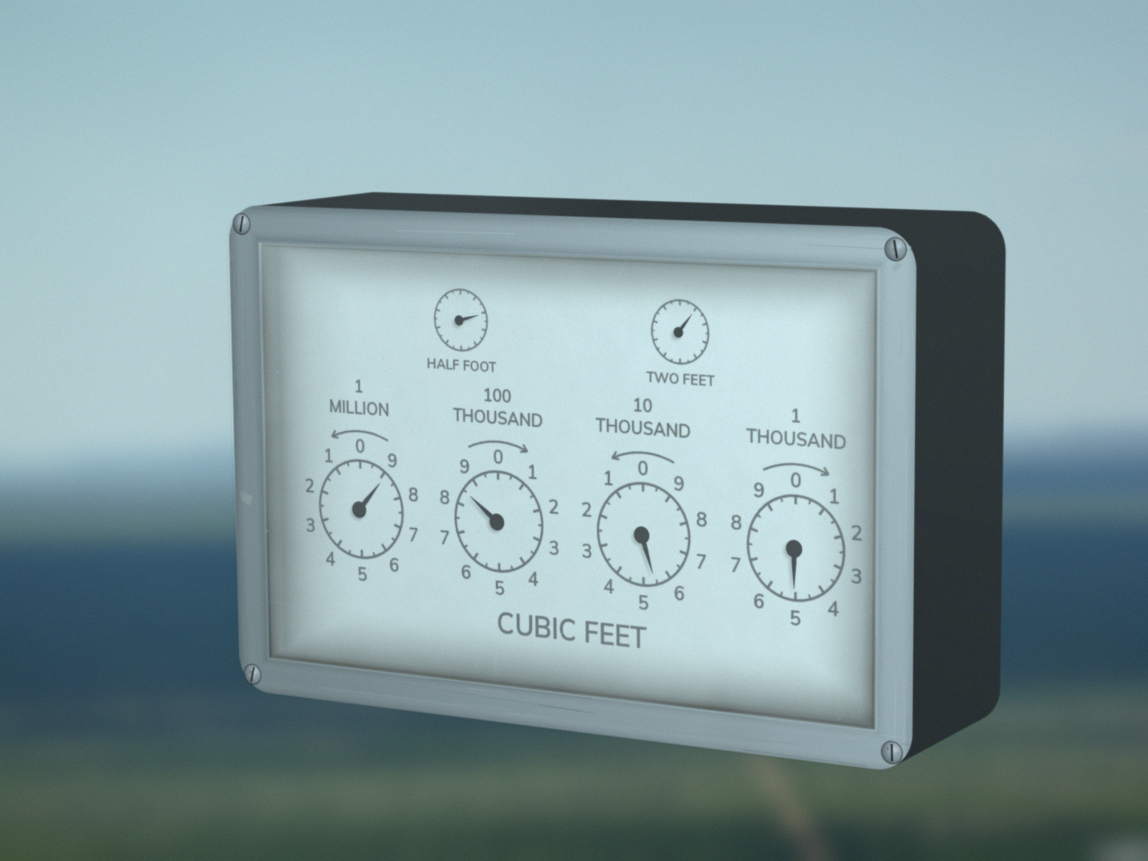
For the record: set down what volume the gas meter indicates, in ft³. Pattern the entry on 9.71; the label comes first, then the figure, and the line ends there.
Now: 885500
